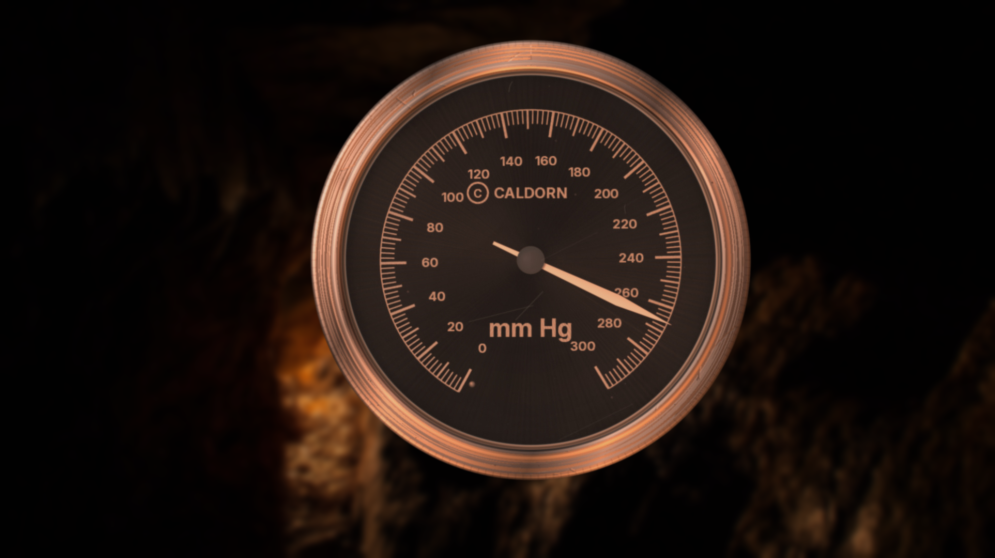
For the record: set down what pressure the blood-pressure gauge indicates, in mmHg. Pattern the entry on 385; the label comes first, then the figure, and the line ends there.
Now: 266
